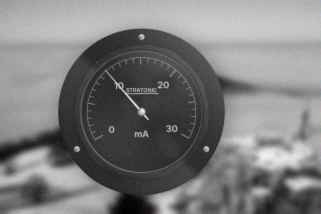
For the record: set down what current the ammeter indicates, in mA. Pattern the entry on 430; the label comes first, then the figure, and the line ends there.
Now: 10
